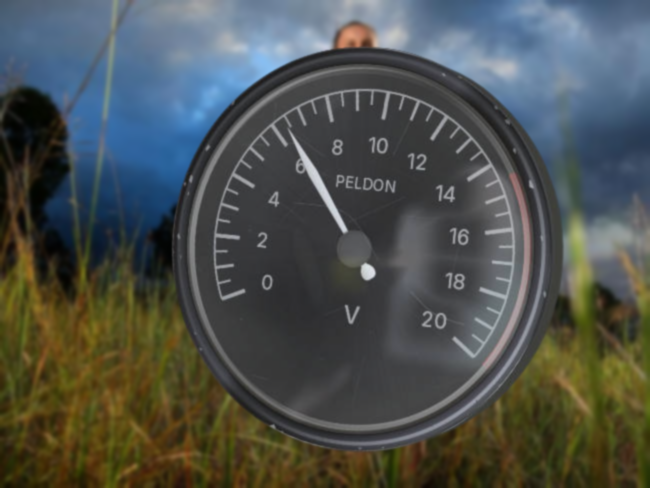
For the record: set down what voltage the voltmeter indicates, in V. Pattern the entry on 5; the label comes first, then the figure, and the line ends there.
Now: 6.5
